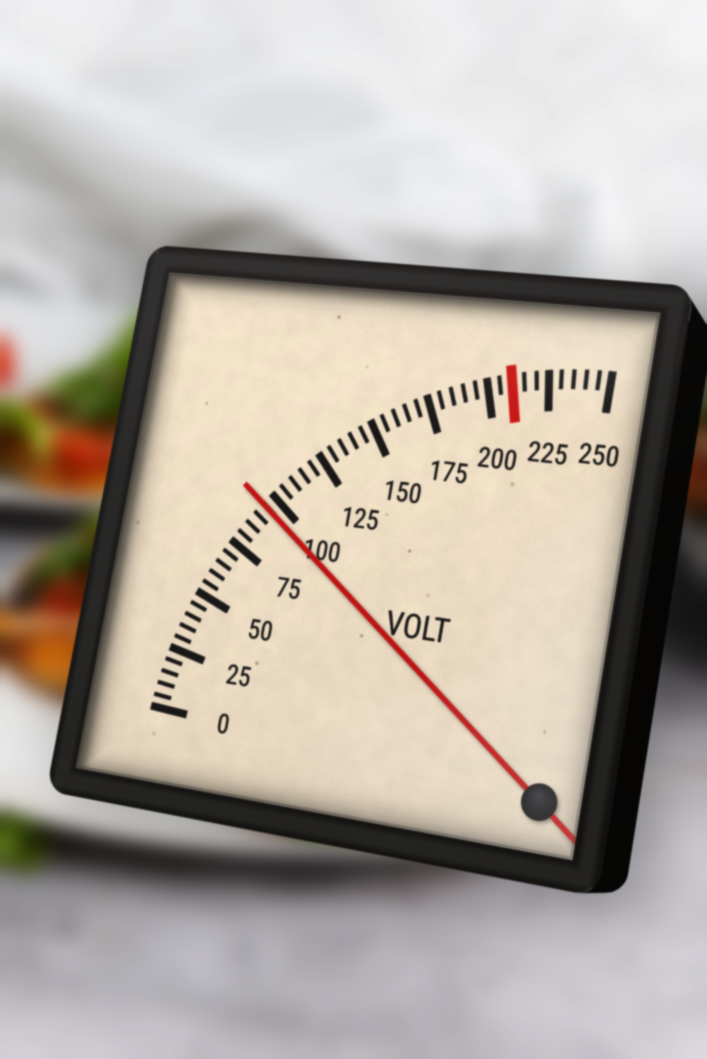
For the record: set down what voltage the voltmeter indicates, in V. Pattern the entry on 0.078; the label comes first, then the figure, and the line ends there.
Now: 95
